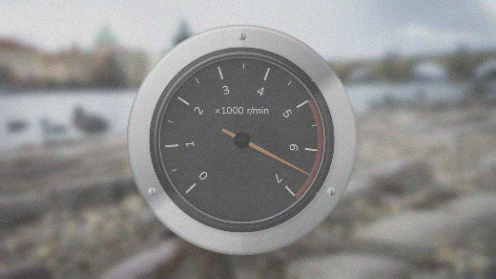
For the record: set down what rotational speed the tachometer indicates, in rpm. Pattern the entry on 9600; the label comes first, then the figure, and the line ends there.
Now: 6500
